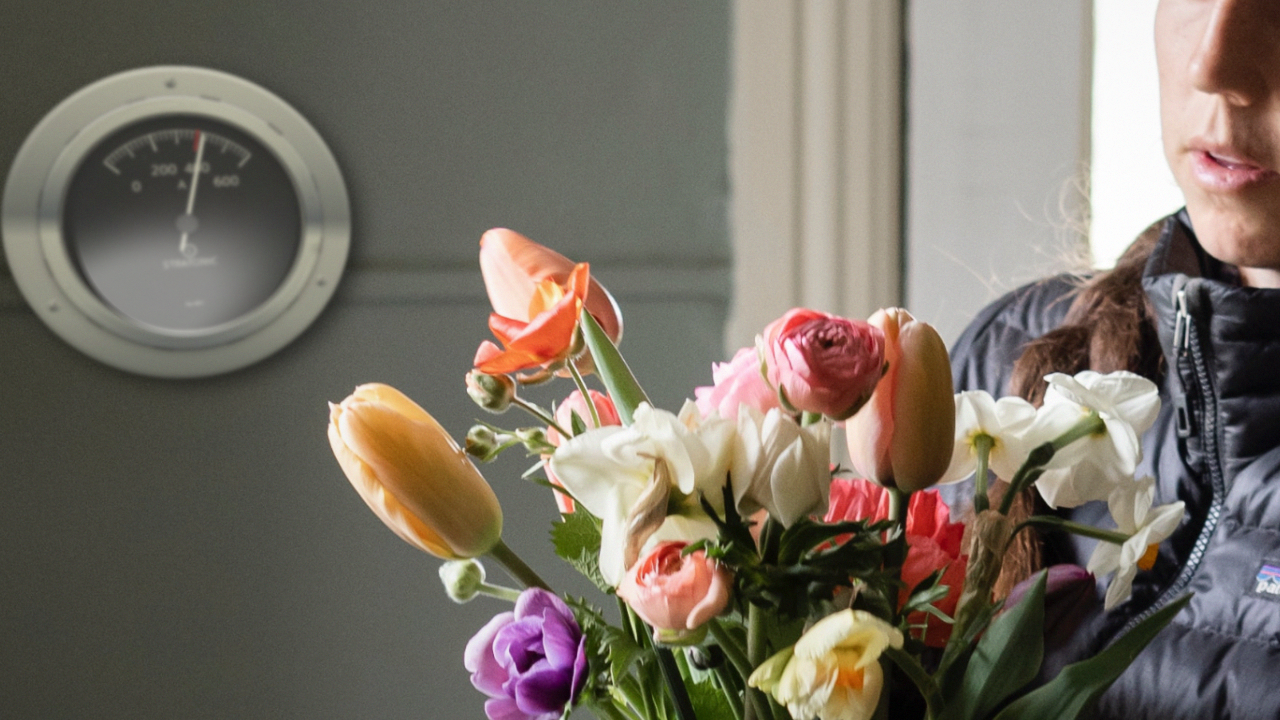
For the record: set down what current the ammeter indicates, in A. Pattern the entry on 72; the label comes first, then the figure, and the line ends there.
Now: 400
